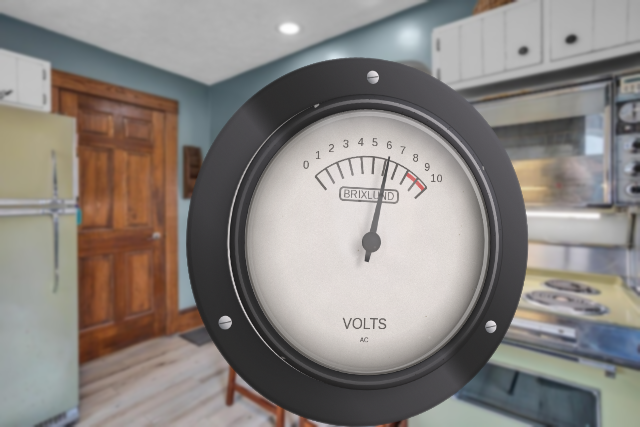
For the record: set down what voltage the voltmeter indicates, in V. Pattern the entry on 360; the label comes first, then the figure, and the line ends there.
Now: 6
